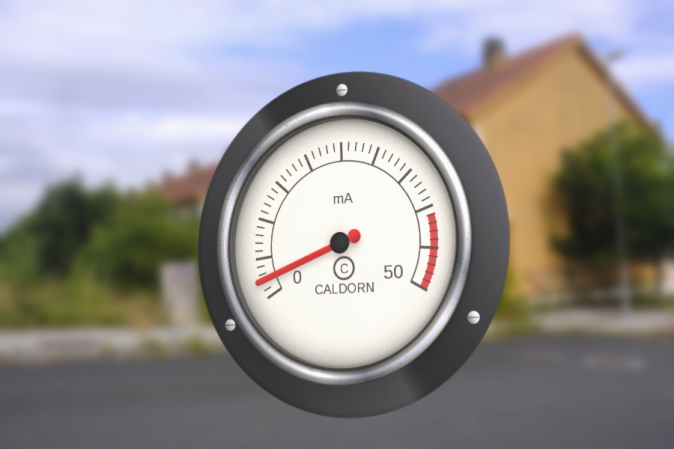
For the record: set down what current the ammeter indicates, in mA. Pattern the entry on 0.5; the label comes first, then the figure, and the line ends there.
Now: 2
